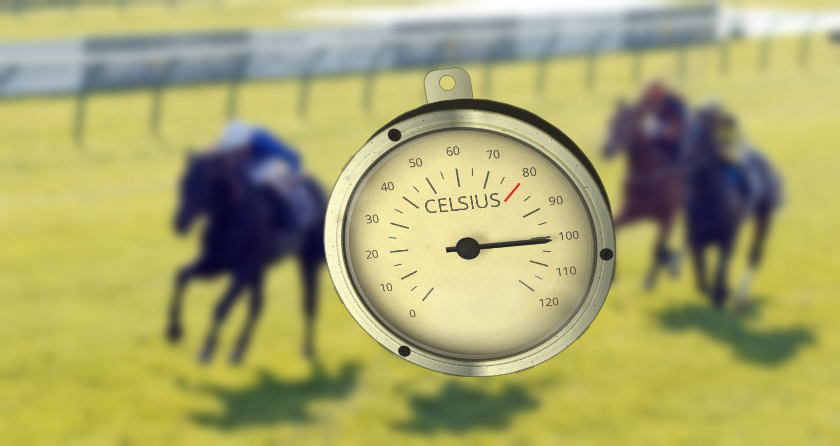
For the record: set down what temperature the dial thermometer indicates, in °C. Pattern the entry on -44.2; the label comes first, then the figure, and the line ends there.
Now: 100
